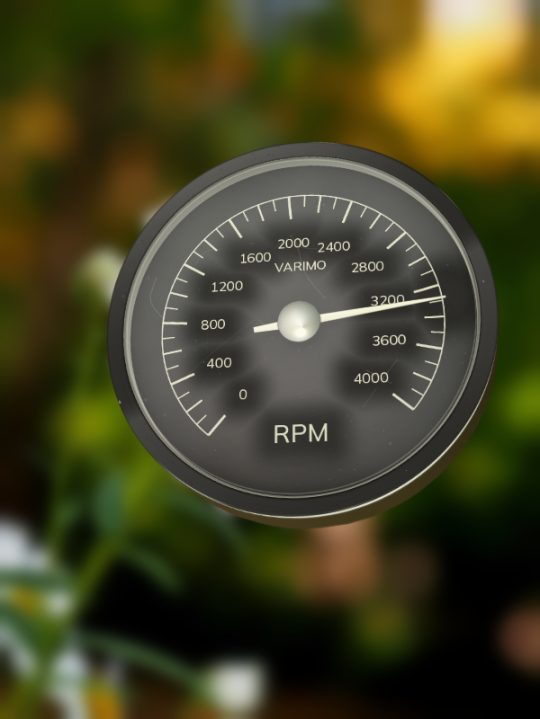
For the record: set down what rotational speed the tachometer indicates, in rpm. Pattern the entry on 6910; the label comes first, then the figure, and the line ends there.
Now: 3300
